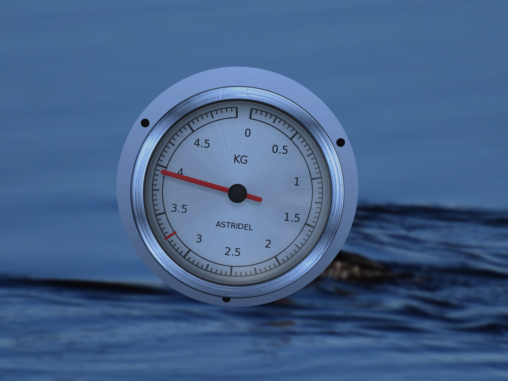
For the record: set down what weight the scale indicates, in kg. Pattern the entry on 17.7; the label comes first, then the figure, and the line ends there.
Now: 3.95
